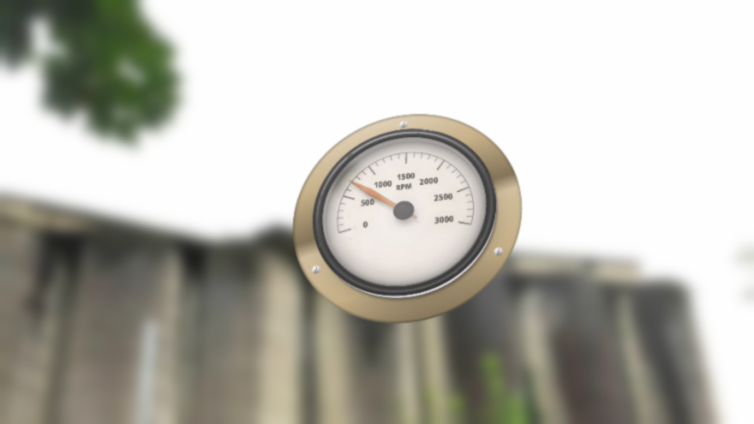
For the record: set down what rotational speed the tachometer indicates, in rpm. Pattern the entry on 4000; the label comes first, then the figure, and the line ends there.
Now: 700
